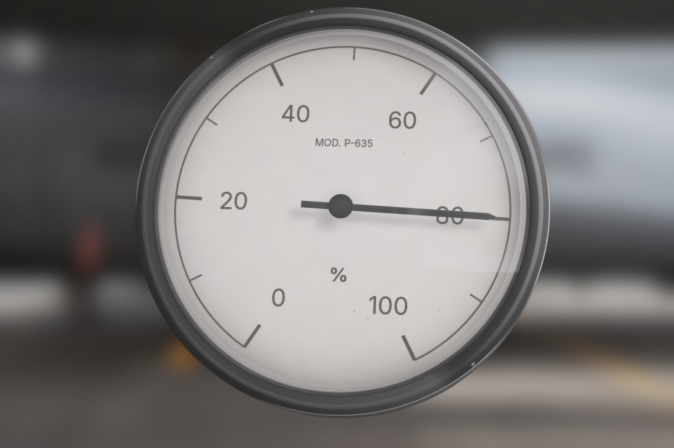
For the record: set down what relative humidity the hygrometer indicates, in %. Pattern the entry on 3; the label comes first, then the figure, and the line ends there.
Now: 80
